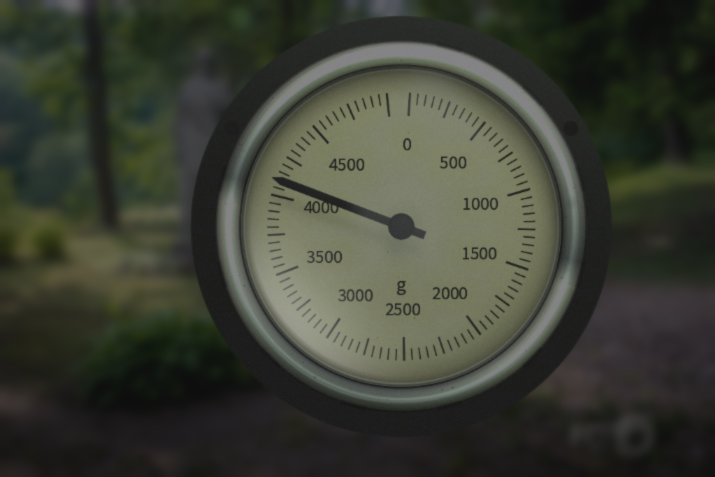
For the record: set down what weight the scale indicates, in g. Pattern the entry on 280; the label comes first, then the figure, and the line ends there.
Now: 4100
